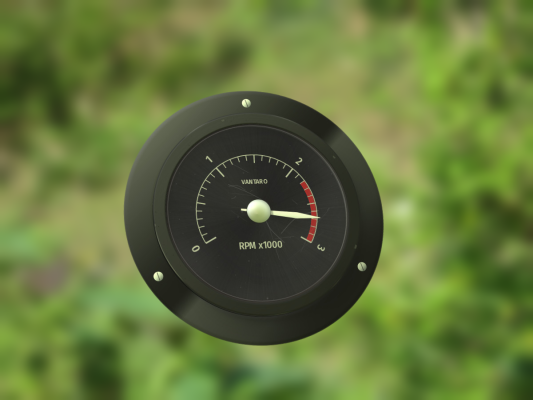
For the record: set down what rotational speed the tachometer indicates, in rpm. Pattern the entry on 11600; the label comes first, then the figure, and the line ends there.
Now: 2700
